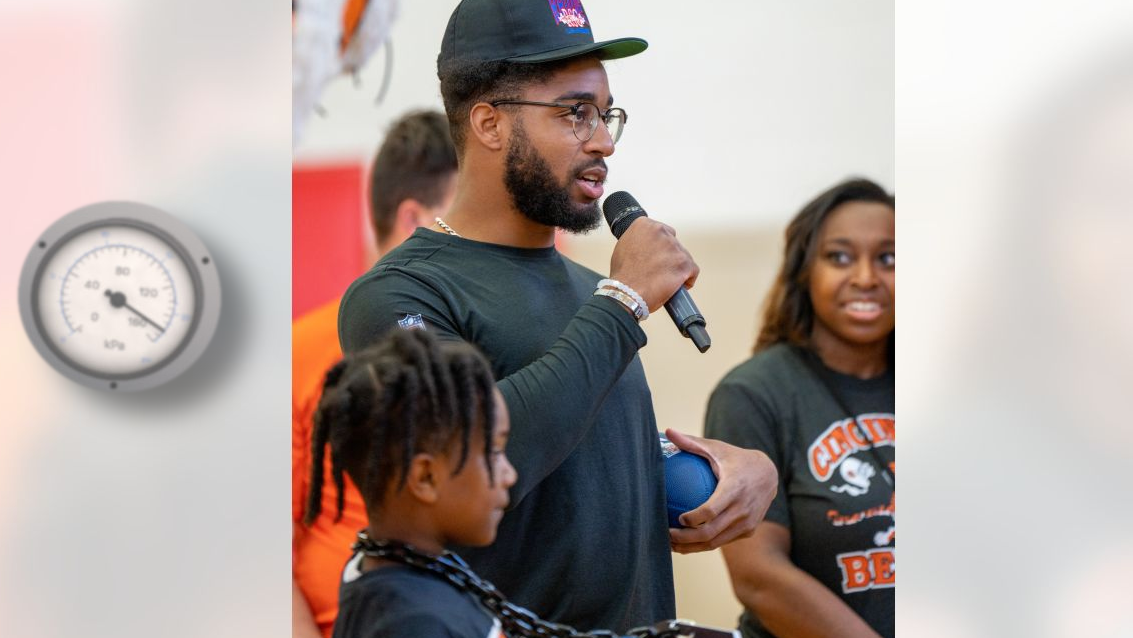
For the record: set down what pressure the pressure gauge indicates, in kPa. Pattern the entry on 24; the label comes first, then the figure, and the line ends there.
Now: 150
